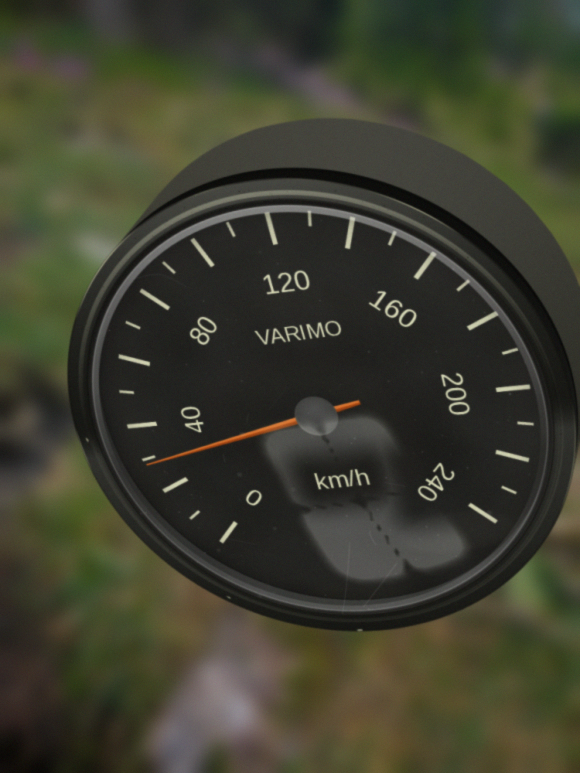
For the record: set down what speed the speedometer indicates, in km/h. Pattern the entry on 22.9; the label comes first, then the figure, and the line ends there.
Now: 30
